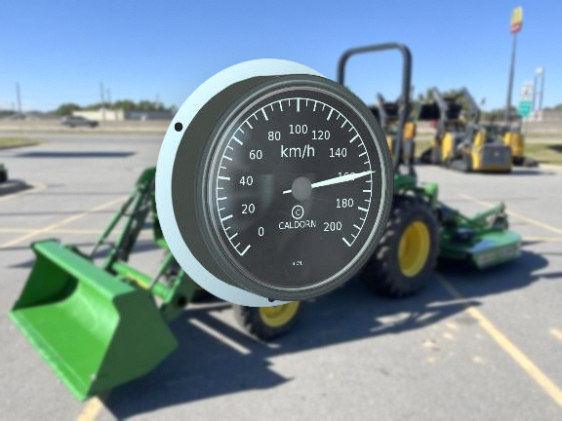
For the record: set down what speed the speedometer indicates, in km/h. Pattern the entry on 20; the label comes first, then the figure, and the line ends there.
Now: 160
